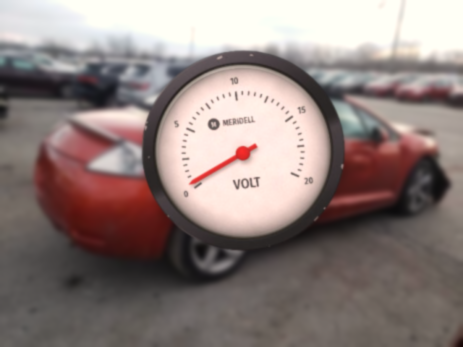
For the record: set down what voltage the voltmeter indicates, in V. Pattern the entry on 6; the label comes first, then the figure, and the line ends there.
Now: 0.5
